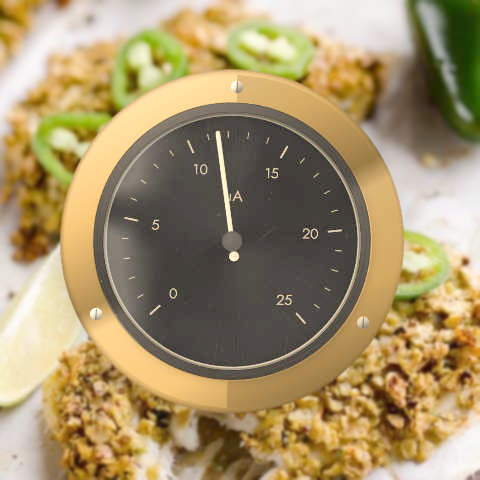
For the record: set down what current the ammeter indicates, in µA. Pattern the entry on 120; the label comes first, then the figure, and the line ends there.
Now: 11.5
